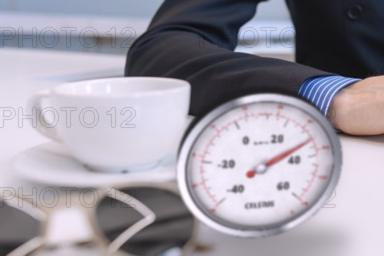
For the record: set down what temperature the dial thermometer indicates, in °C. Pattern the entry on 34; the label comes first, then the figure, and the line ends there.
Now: 32
